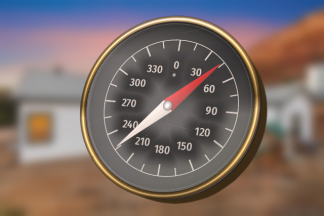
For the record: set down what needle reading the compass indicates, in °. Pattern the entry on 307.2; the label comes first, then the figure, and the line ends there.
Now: 45
